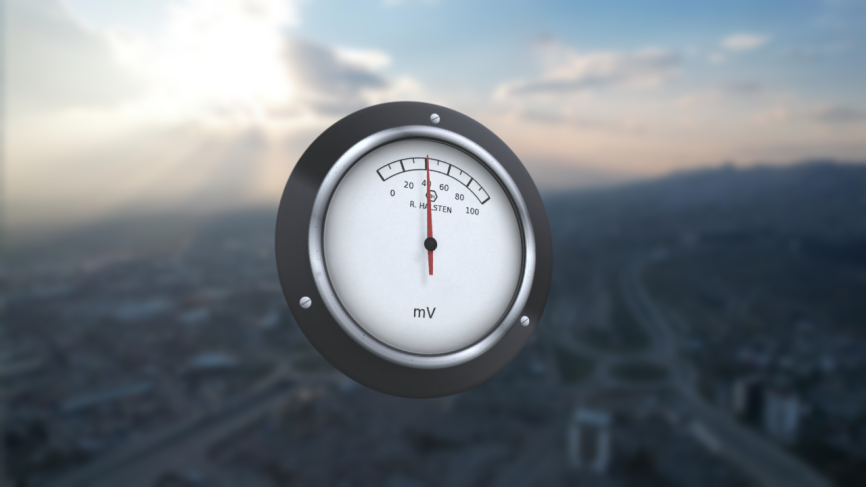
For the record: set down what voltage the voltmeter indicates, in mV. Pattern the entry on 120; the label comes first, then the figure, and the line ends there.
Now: 40
